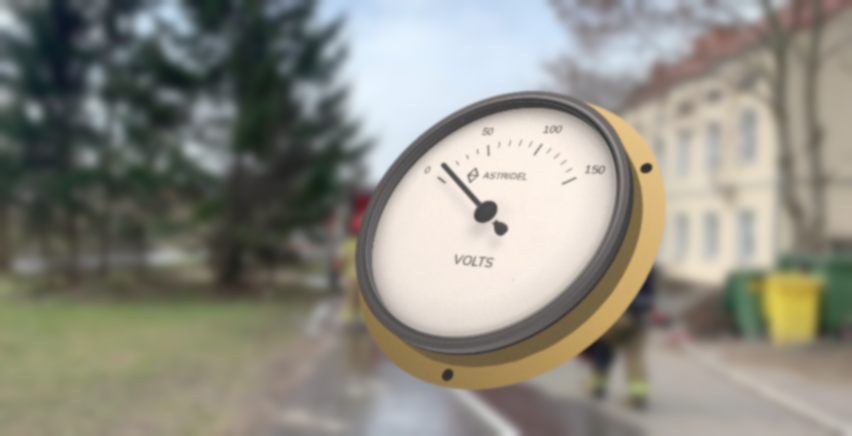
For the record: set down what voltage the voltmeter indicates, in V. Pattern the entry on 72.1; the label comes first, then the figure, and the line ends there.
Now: 10
